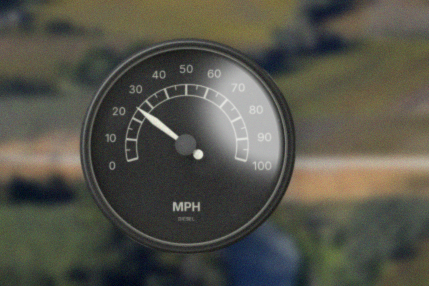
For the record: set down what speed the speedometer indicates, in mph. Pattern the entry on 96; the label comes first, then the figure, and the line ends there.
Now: 25
